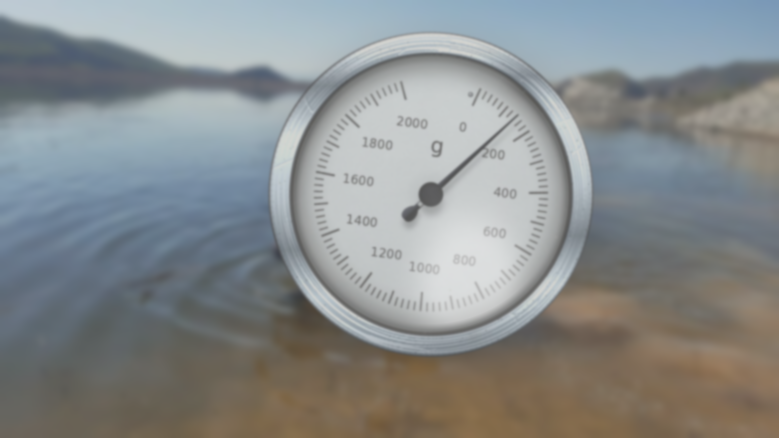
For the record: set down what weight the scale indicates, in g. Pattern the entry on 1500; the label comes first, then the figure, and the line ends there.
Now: 140
